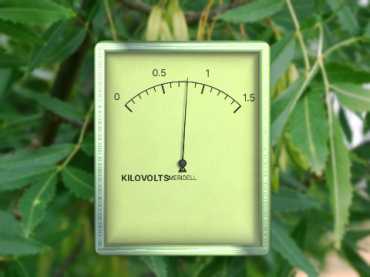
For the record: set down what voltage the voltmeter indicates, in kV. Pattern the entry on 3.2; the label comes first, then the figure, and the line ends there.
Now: 0.8
